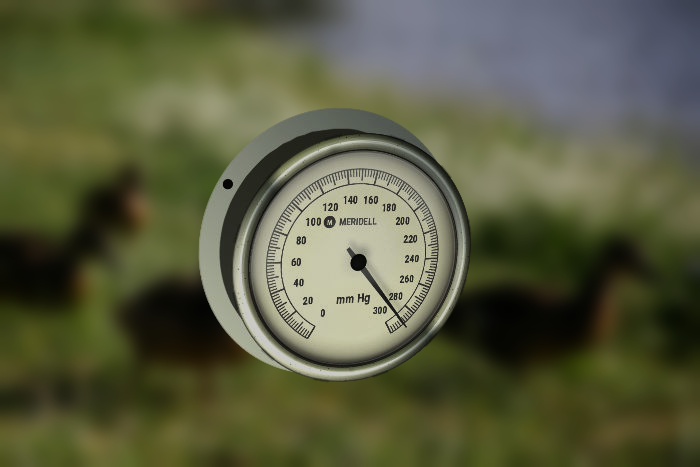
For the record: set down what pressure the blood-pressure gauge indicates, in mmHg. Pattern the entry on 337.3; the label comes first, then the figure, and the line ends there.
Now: 290
